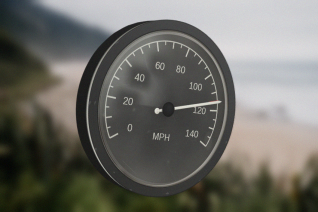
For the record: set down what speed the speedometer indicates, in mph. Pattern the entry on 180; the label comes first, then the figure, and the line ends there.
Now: 115
